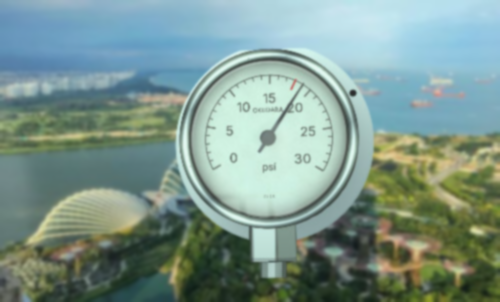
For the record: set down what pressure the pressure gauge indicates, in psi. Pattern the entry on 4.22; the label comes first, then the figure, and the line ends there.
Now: 19
